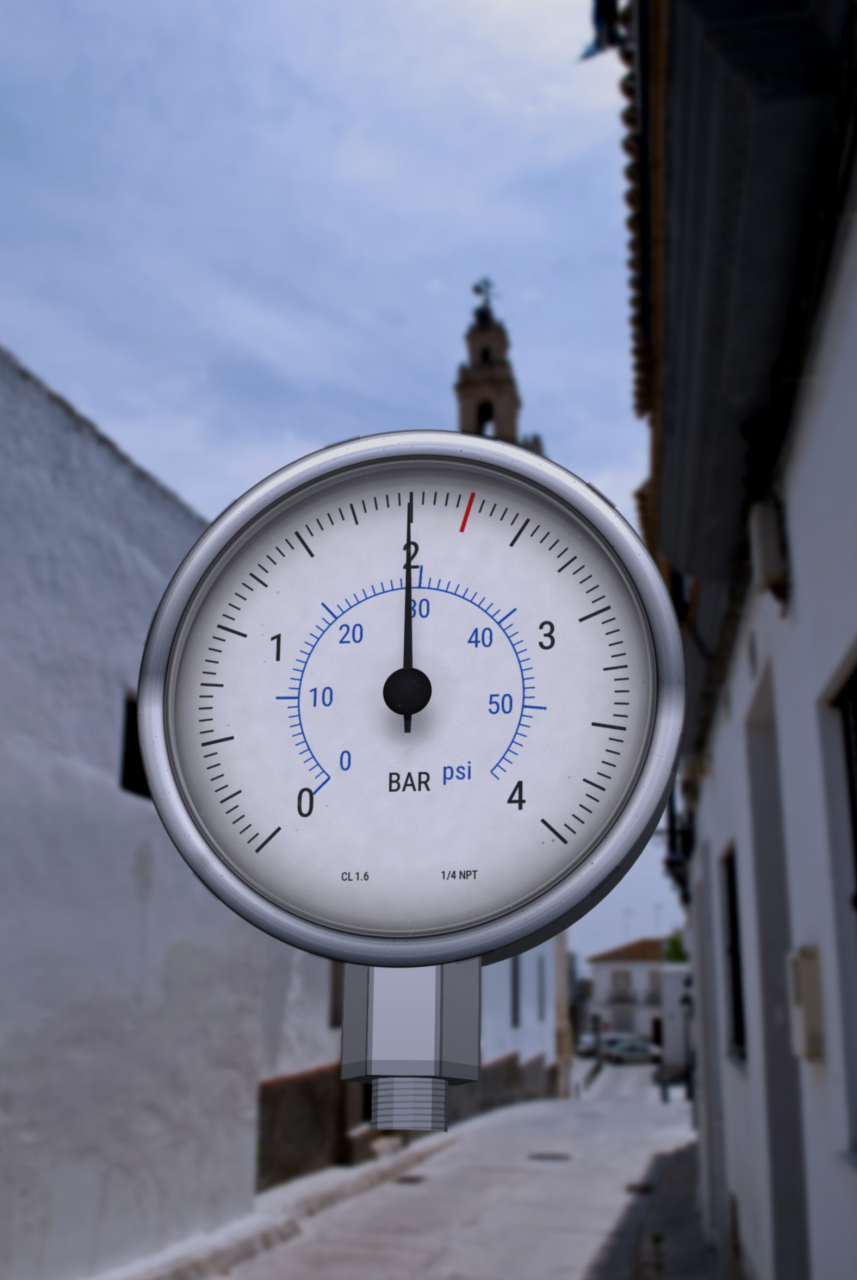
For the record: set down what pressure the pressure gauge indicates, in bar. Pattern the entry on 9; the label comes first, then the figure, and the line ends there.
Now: 2
